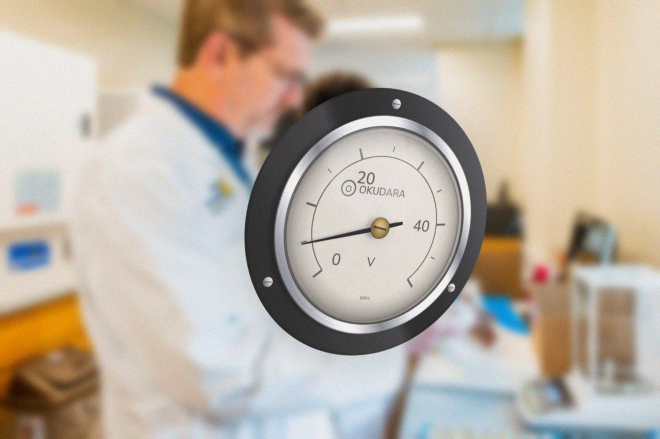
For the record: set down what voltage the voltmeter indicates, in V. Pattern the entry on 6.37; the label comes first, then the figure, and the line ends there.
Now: 5
